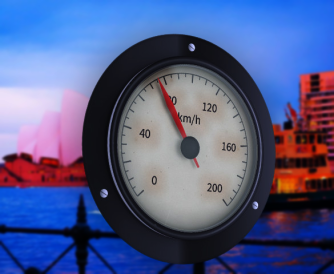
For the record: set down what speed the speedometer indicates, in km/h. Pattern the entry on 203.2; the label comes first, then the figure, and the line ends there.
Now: 75
